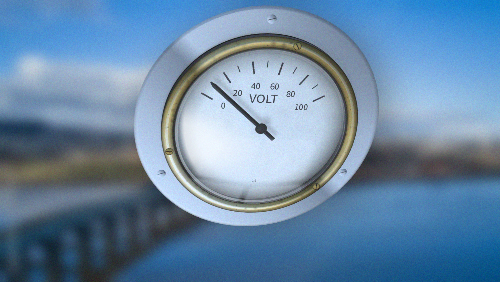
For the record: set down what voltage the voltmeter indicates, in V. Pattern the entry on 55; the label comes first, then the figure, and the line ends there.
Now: 10
